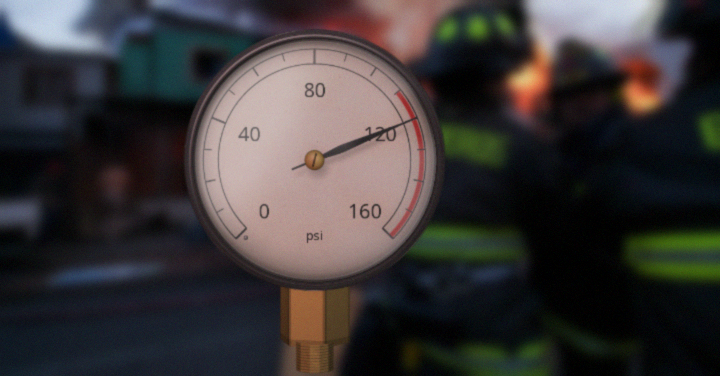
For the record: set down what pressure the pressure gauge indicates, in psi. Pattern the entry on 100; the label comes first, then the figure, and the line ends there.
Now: 120
